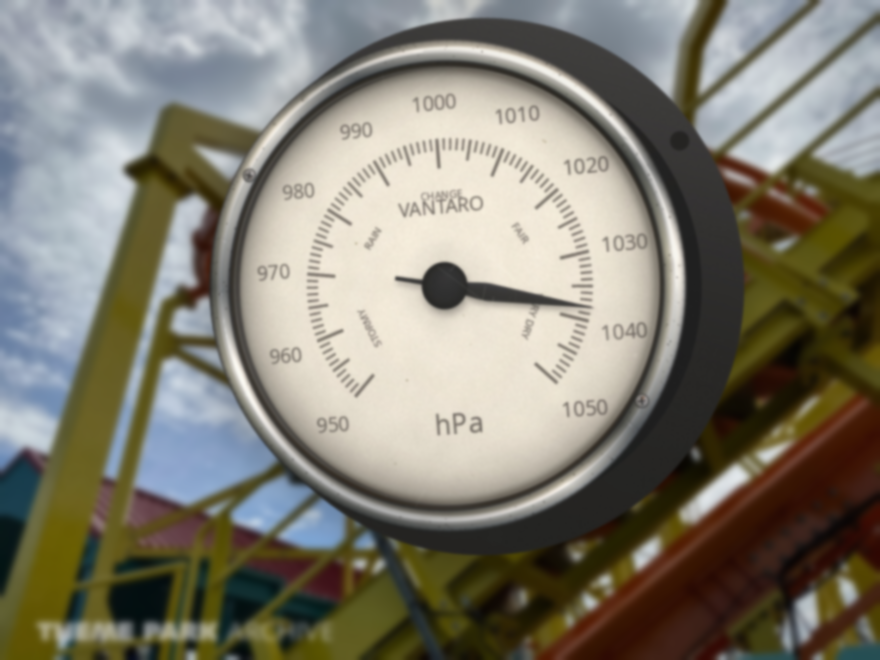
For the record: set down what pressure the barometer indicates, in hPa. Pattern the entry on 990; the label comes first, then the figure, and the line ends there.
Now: 1038
